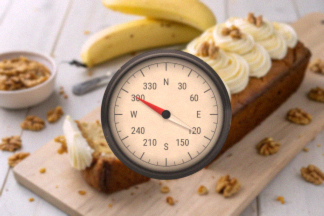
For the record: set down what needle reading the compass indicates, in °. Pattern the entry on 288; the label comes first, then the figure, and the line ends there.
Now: 300
